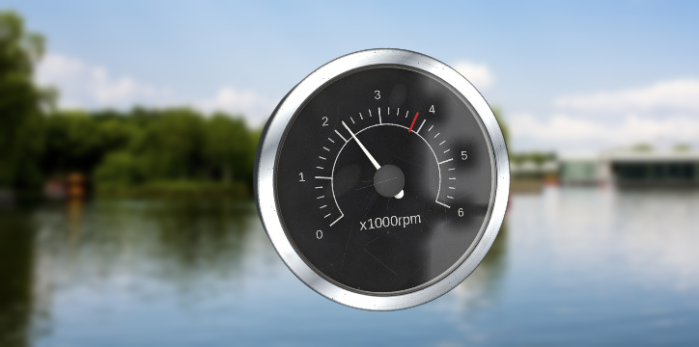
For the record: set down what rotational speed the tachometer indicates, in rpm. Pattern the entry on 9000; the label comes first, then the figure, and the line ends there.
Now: 2200
